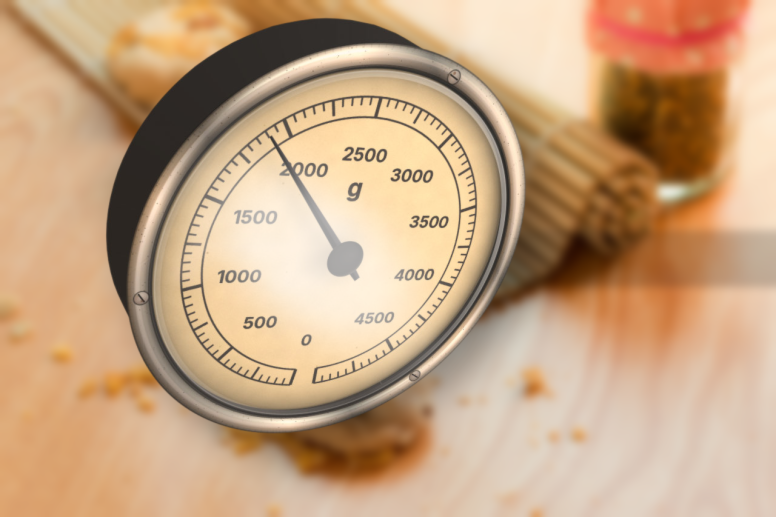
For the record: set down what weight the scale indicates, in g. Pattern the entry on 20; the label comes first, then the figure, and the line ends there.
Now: 1900
